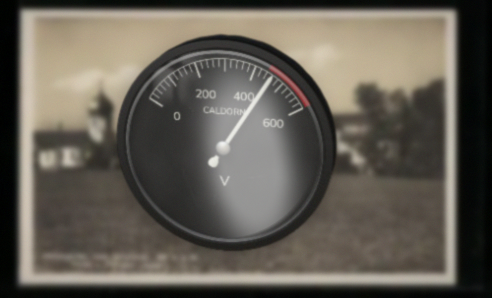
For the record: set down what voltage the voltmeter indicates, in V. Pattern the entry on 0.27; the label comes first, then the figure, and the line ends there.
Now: 460
